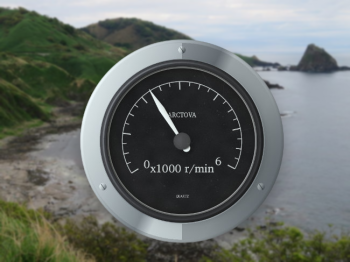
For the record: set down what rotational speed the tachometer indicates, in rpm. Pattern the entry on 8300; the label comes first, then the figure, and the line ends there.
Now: 2250
